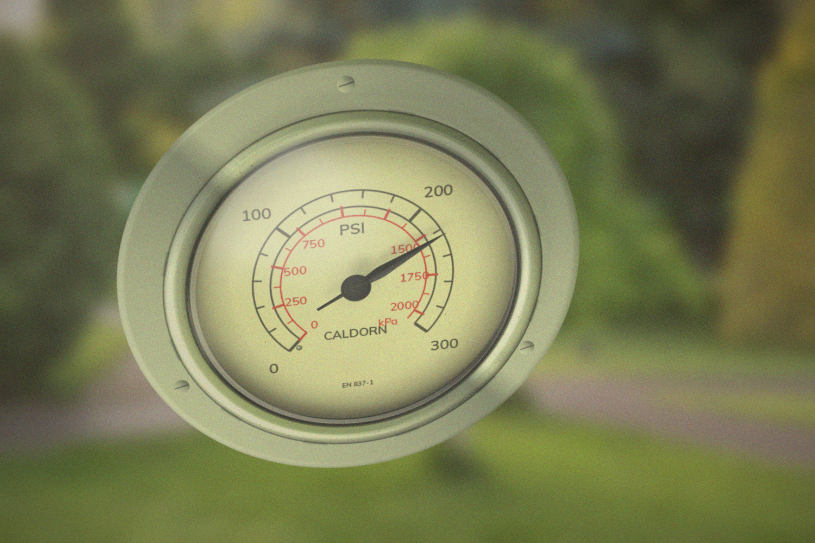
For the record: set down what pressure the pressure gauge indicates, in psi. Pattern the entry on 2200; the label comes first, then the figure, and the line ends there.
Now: 220
